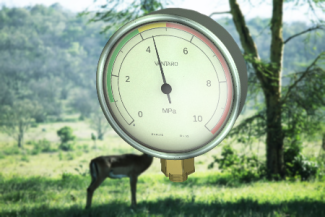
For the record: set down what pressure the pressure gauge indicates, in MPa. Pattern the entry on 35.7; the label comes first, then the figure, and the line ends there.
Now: 4.5
